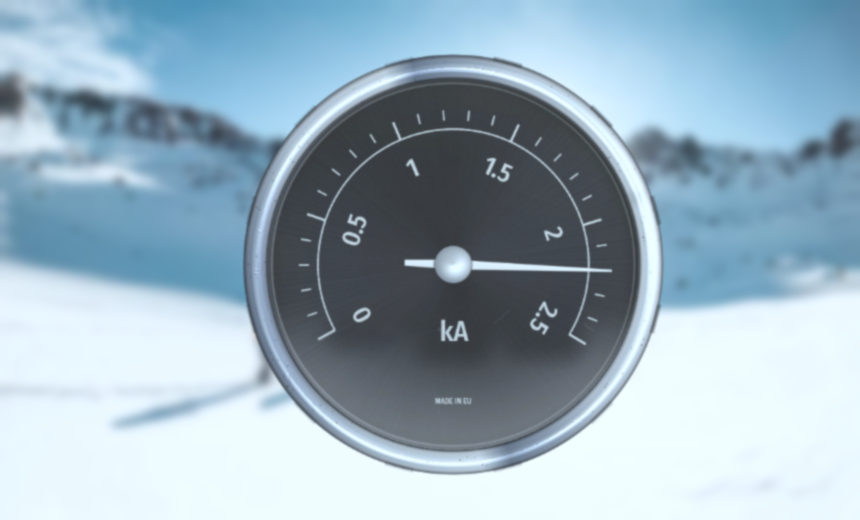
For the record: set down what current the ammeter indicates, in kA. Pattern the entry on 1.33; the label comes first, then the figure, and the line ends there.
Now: 2.2
